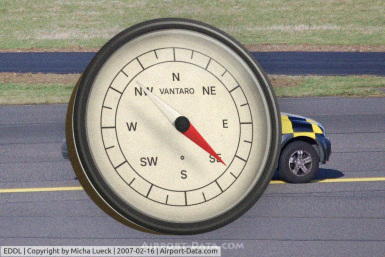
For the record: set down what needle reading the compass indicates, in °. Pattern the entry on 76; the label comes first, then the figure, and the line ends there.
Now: 135
